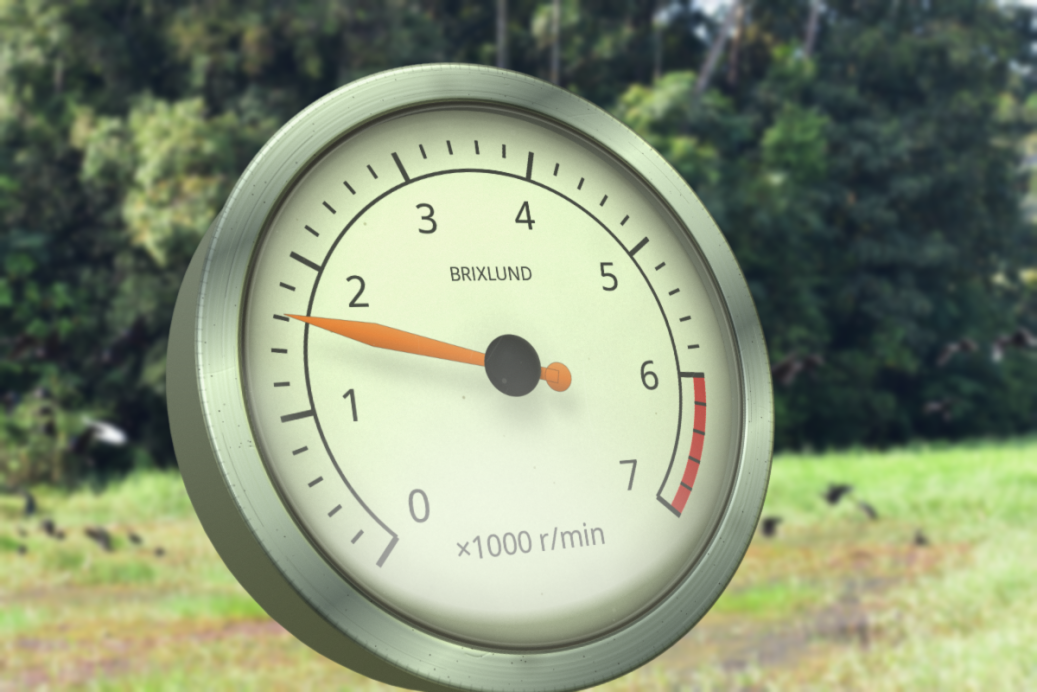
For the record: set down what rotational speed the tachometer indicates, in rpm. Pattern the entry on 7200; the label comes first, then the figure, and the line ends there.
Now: 1600
